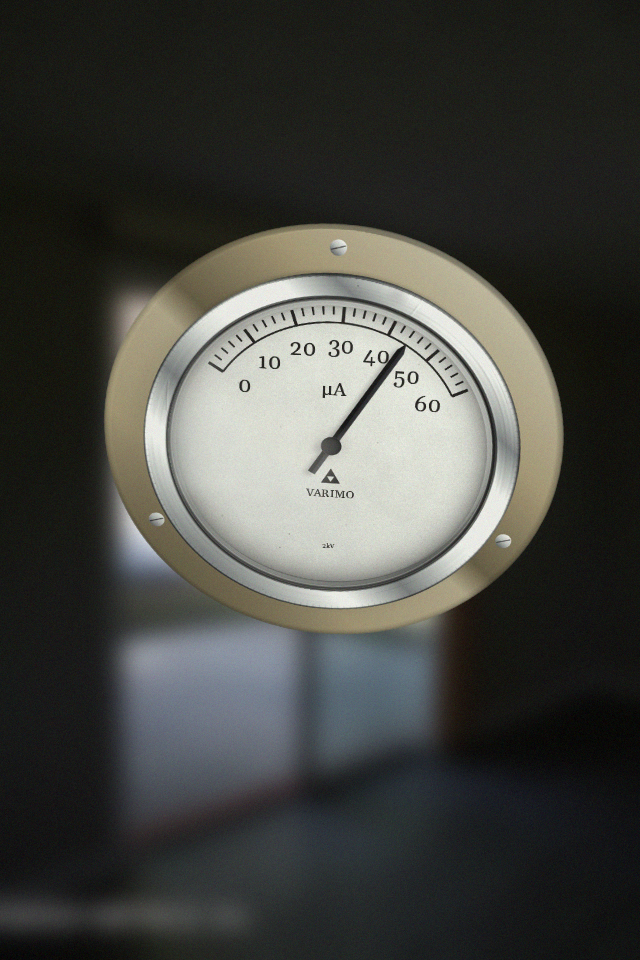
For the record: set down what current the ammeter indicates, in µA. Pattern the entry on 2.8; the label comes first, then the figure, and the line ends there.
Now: 44
